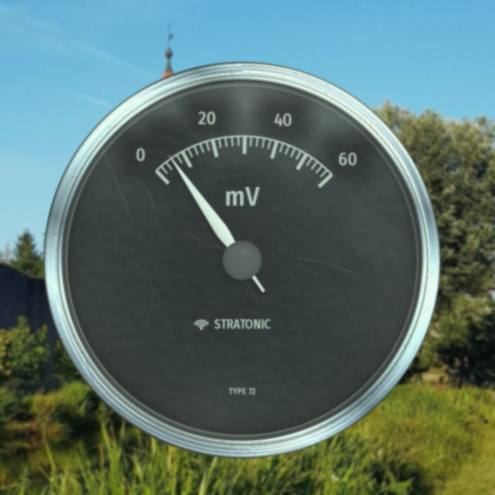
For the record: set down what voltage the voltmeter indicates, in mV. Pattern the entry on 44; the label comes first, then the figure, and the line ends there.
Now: 6
